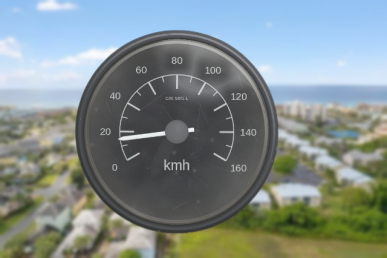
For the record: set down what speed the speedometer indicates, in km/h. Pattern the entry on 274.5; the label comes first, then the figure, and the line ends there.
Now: 15
